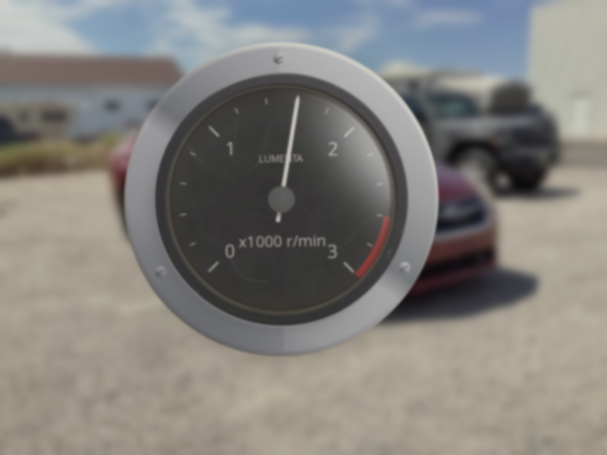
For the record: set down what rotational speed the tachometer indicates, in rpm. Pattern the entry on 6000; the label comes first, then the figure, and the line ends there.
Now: 1600
